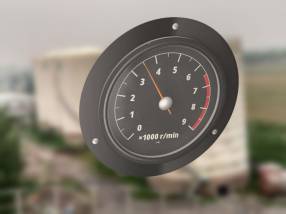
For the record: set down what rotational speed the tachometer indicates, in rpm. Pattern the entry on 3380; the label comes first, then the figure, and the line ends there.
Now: 3500
